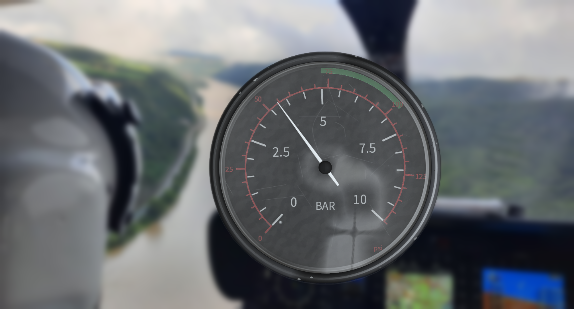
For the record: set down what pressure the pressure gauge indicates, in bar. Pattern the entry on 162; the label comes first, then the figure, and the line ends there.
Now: 3.75
